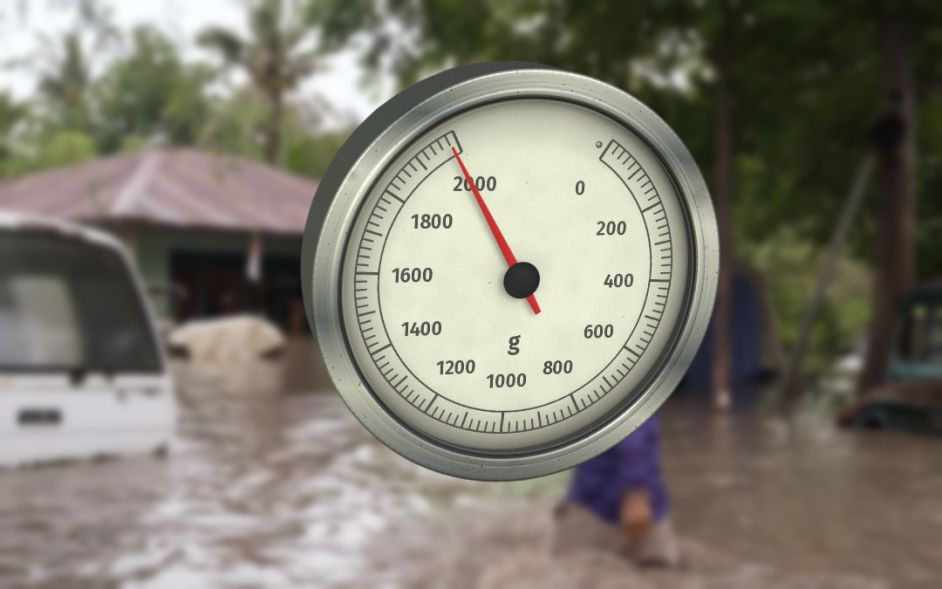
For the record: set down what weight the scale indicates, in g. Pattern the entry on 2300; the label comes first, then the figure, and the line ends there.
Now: 1980
